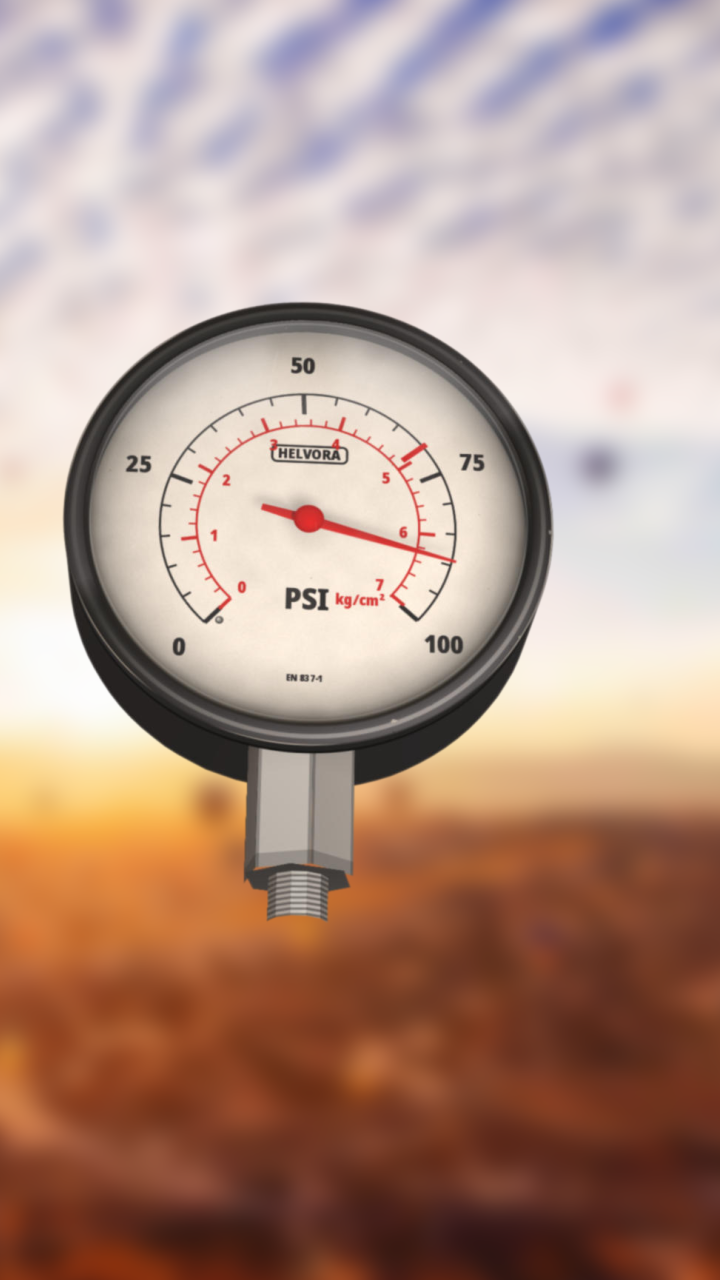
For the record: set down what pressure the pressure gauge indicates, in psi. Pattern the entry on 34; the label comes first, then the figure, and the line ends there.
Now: 90
